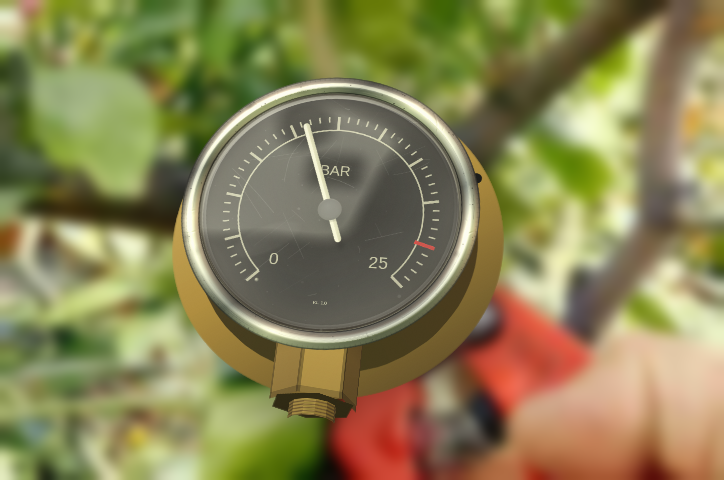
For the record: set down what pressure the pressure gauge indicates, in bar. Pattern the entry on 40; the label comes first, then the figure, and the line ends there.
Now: 10.75
